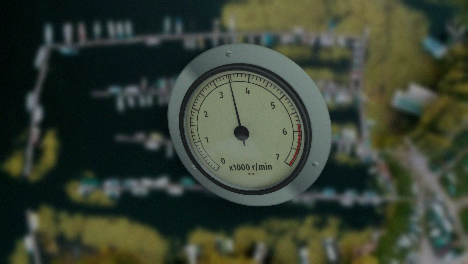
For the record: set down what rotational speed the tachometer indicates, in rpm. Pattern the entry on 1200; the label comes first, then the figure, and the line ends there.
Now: 3500
